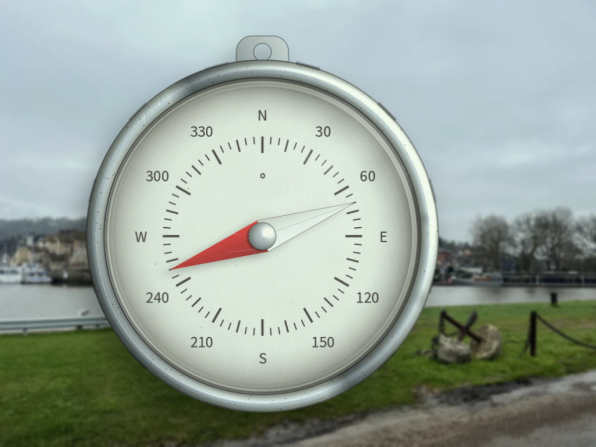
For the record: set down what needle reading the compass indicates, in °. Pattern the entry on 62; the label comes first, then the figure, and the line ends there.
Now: 250
